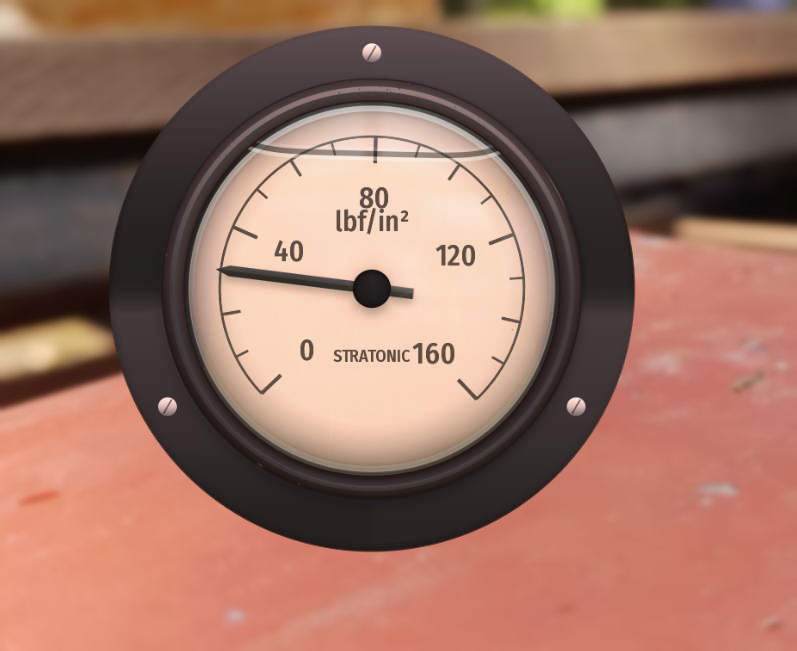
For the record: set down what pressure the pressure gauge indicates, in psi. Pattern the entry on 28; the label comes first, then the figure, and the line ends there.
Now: 30
